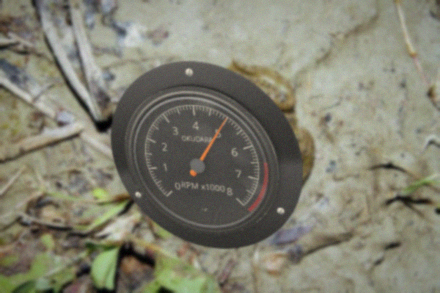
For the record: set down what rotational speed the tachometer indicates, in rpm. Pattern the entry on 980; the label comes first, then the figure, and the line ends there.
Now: 5000
